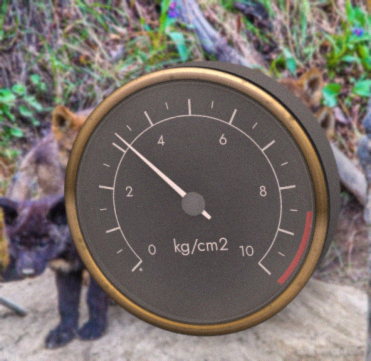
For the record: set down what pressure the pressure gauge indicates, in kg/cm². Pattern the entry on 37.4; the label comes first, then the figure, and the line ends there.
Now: 3.25
